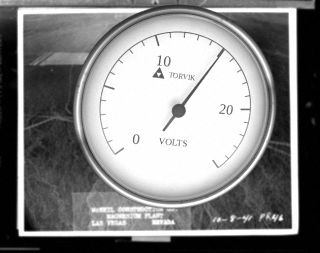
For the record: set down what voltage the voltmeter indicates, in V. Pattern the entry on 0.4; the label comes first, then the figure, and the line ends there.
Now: 15
